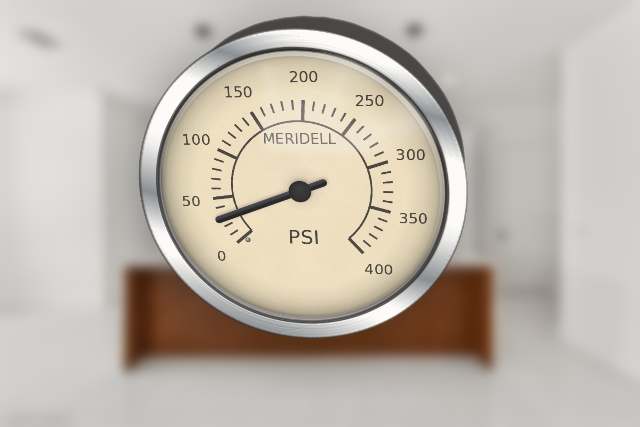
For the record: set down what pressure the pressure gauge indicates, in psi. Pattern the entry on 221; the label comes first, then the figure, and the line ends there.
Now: 30
